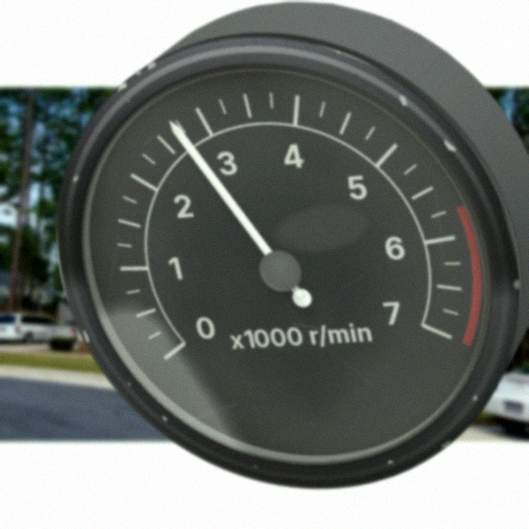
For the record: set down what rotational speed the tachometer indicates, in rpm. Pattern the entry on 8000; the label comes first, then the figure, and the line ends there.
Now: 2750
